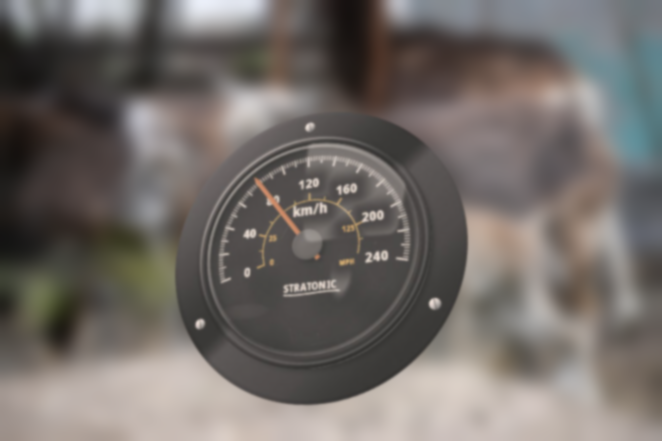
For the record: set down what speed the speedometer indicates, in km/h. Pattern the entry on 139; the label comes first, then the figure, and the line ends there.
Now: 80
